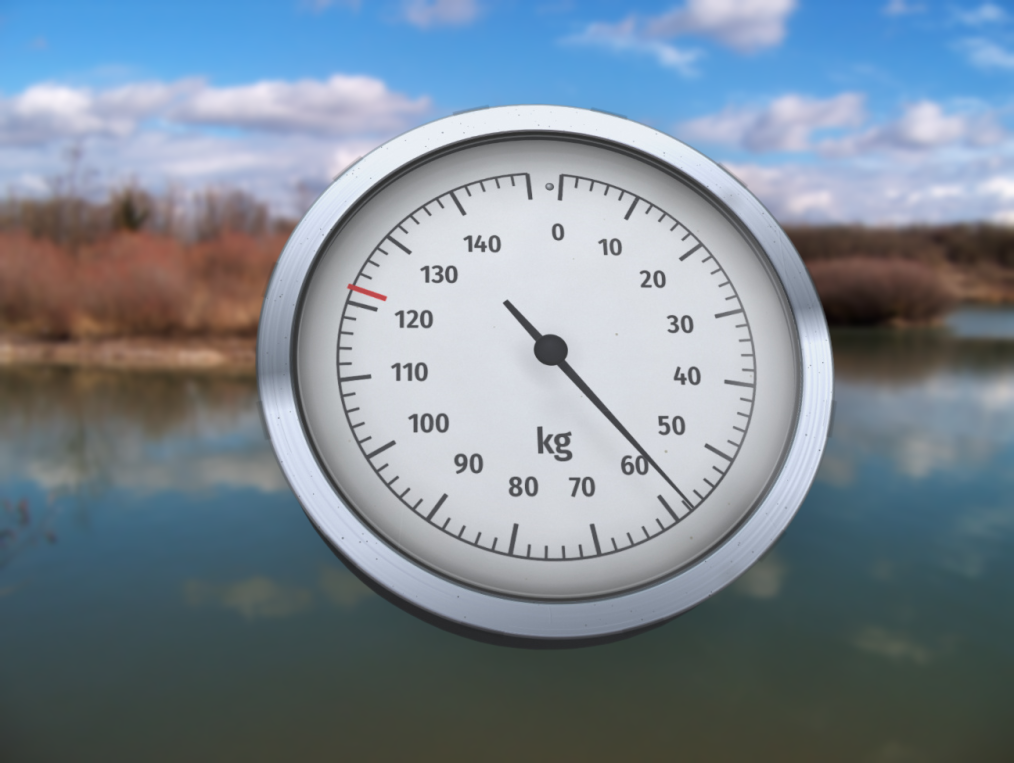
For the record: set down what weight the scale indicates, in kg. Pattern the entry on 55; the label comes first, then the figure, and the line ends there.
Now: 58
